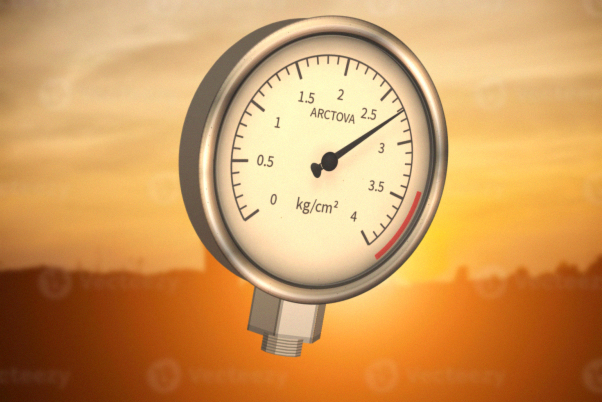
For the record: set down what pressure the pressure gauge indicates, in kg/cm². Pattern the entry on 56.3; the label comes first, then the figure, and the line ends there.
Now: 2.7
